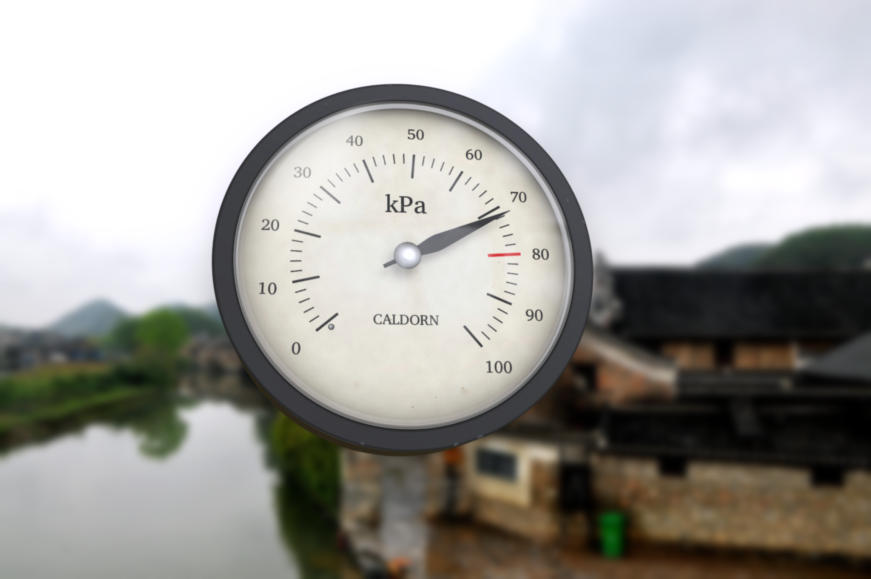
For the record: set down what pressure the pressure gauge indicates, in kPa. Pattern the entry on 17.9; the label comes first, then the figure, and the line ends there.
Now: 72
